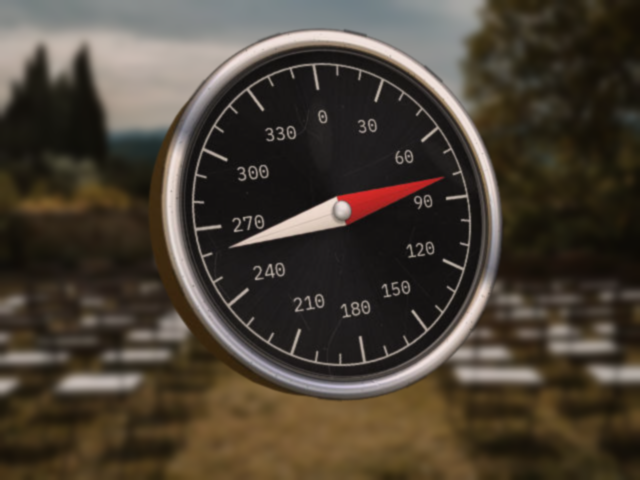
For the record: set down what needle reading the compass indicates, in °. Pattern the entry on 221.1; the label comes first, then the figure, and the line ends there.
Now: 80
